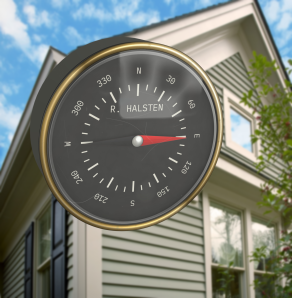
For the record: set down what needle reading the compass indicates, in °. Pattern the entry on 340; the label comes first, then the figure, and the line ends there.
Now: 90
